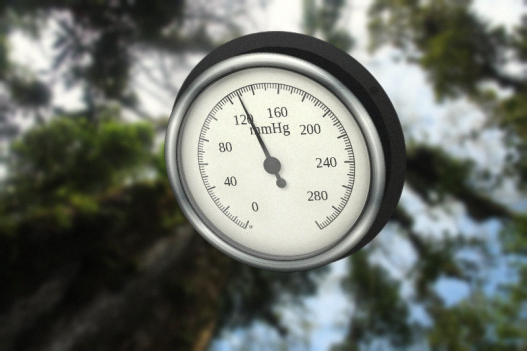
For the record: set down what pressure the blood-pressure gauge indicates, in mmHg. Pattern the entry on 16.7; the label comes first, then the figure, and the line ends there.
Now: 130
